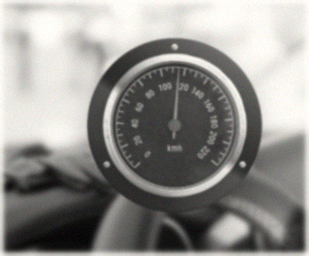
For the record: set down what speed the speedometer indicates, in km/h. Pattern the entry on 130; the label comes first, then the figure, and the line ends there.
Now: 115
